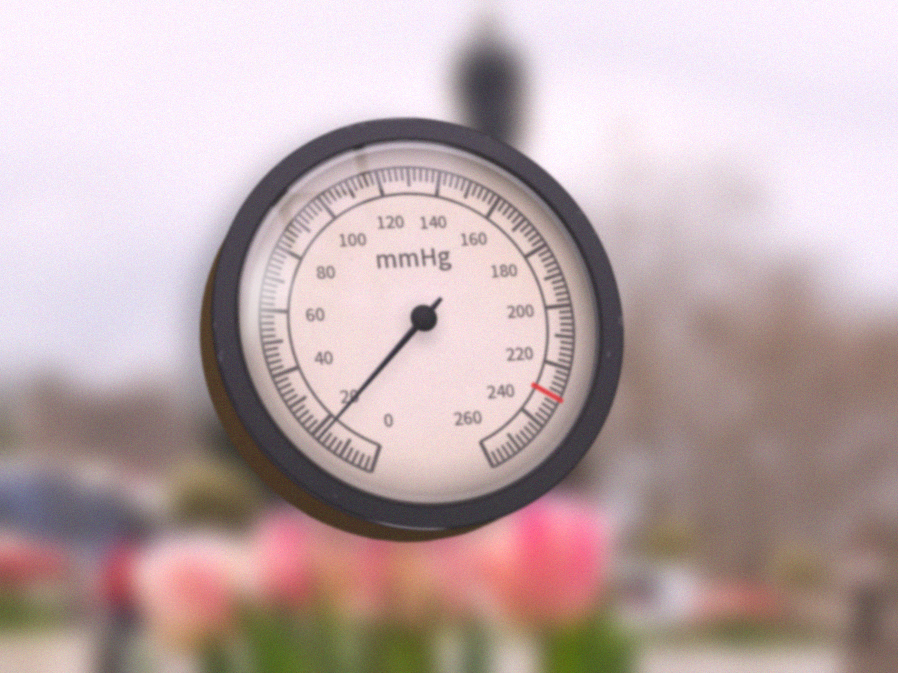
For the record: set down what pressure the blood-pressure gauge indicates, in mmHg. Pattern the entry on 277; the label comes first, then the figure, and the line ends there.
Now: 18
